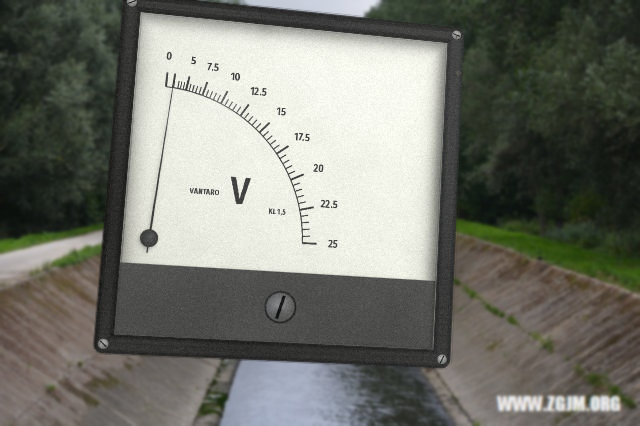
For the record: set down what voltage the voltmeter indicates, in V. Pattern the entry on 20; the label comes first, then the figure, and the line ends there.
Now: 2.5
